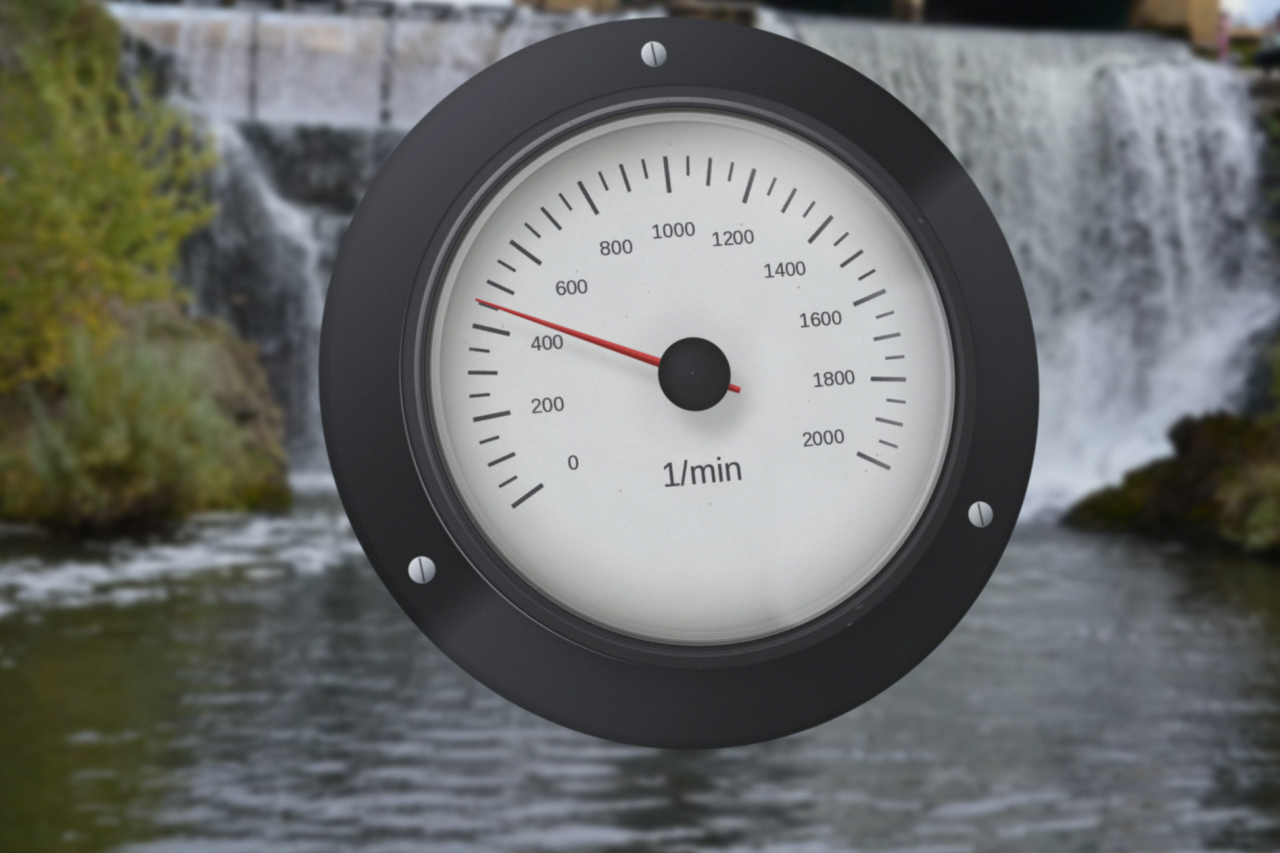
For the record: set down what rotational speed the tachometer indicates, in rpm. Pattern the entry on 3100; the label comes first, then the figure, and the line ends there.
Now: 450
